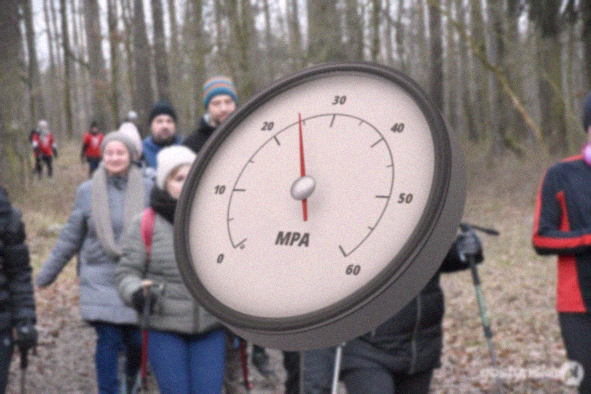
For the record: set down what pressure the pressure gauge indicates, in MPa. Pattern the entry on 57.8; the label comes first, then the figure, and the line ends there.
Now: 25
